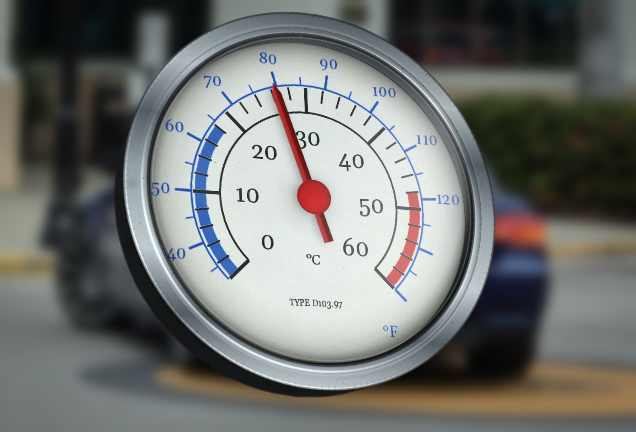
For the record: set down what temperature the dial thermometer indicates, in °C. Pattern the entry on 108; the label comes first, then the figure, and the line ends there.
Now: 26
